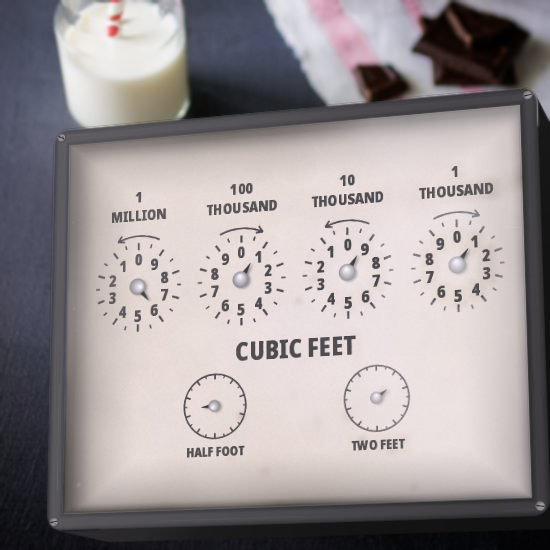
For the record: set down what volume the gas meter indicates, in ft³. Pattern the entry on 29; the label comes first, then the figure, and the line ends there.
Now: 609100
